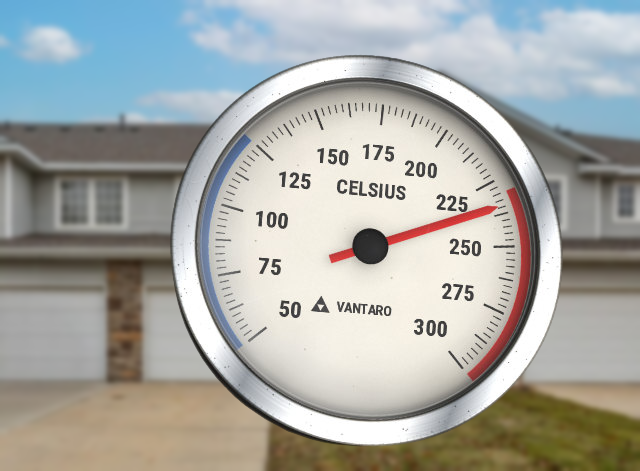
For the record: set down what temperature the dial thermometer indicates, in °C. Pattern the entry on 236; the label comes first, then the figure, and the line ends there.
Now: 235
